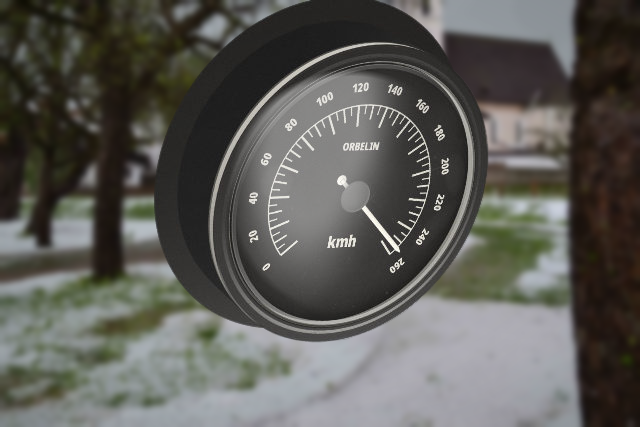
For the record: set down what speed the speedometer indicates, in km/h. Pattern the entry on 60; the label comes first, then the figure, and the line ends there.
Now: 255
